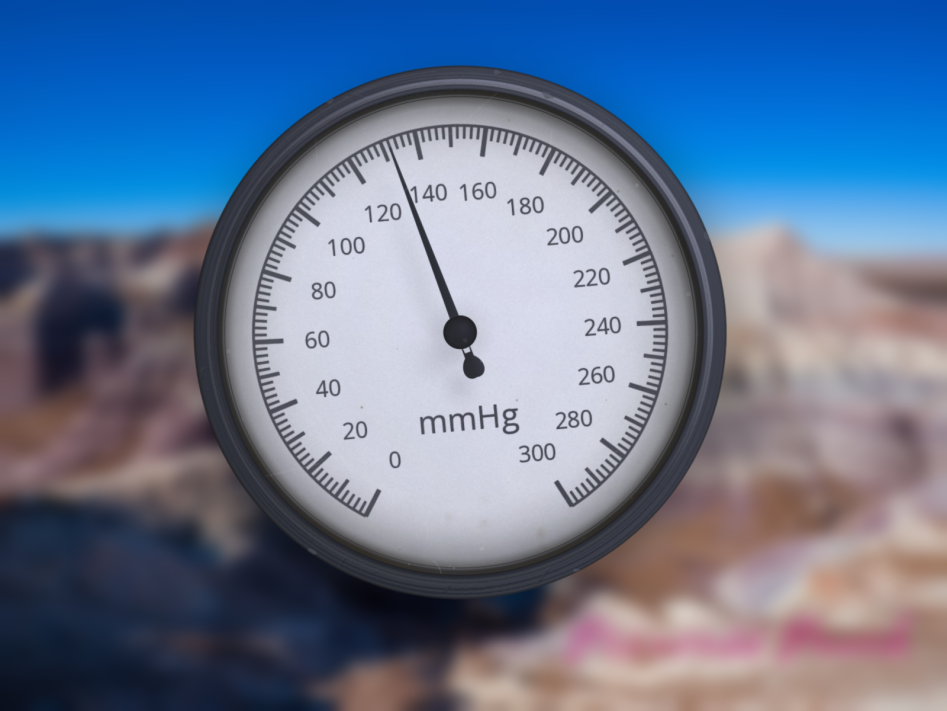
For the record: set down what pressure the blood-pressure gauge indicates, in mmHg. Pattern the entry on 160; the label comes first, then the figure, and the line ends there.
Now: 132
